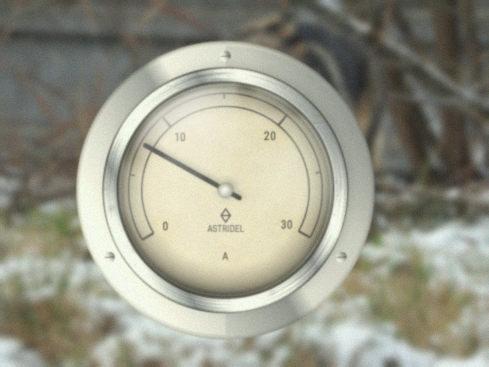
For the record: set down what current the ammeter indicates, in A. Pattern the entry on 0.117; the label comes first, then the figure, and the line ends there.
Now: 7.5
